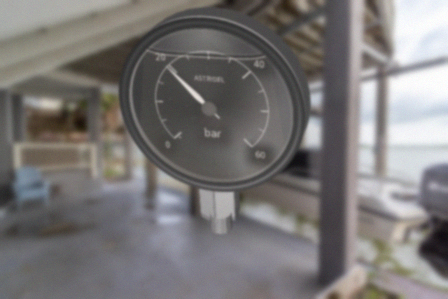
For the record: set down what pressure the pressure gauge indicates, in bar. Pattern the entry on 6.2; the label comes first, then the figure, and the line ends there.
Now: 20
